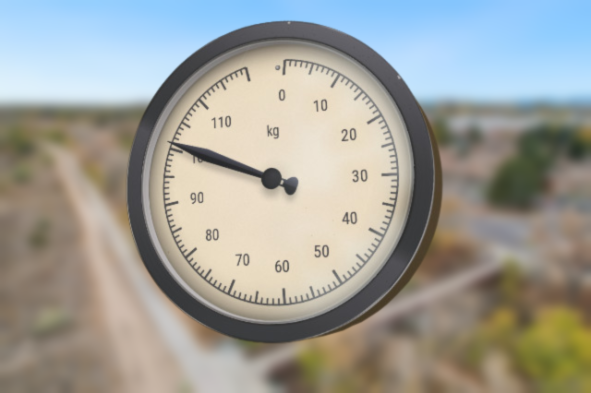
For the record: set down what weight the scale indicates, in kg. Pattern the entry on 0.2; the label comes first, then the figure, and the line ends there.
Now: 101
